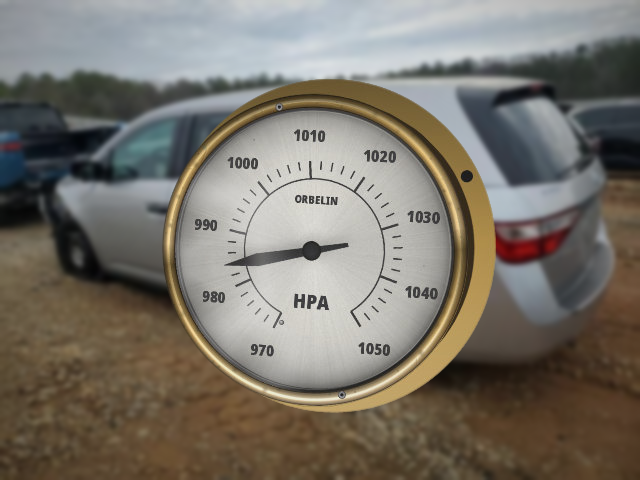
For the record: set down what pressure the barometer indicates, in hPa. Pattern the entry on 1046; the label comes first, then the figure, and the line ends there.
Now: 984
